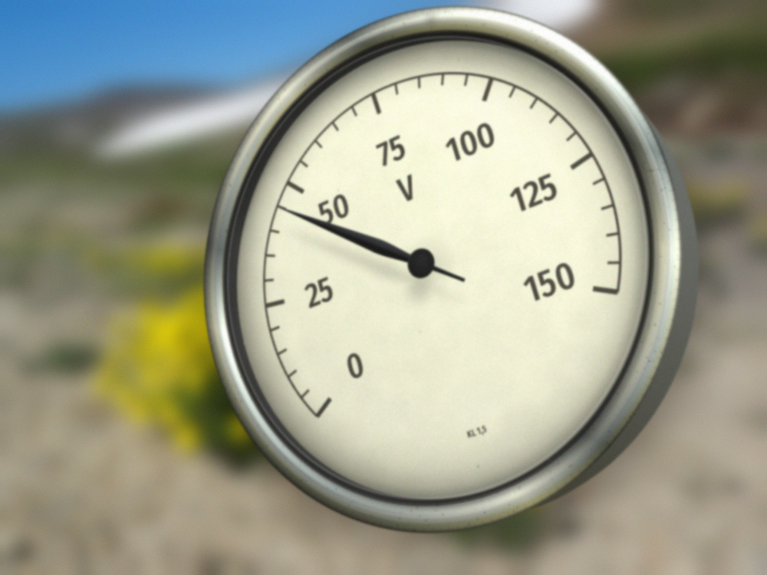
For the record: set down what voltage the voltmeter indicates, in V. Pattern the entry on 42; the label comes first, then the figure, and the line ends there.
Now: 45
